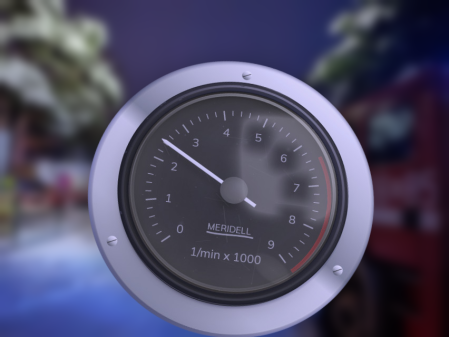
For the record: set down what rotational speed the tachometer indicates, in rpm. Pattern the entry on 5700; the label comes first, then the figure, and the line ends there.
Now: 2400
